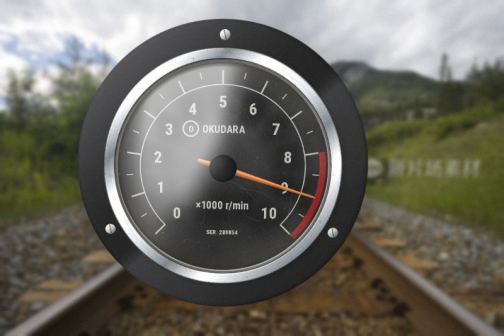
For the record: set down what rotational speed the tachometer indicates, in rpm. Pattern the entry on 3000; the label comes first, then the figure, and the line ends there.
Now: 9000
